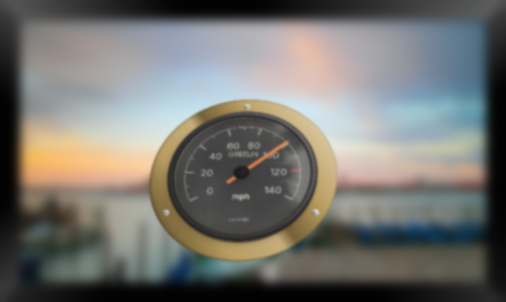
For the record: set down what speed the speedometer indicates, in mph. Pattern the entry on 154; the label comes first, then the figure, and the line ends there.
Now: 100
